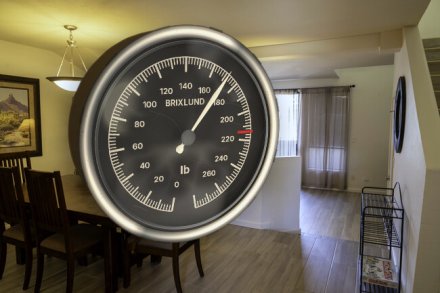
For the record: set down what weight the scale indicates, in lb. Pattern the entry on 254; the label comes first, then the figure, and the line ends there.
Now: 170
